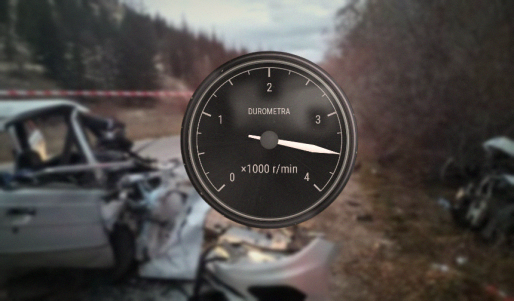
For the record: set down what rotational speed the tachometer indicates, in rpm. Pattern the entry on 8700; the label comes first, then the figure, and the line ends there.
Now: 3500
